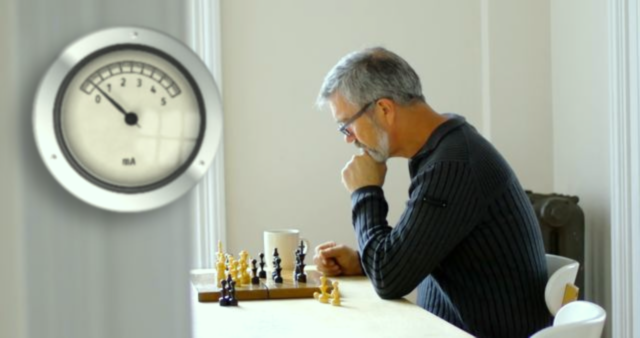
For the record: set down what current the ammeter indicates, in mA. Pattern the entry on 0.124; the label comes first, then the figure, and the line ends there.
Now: 0.5
